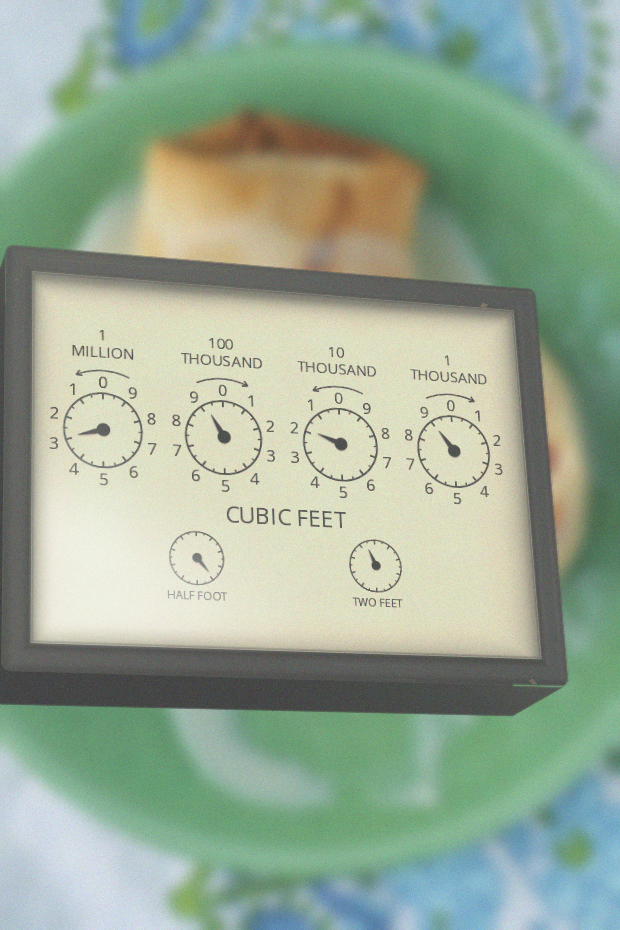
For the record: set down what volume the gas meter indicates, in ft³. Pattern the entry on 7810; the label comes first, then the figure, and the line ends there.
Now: 291900
